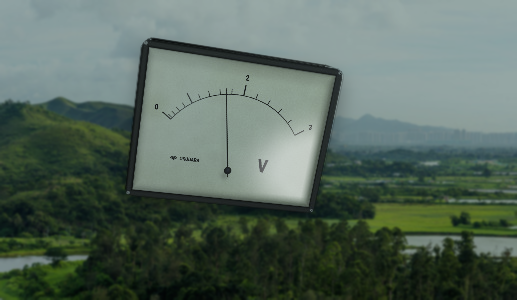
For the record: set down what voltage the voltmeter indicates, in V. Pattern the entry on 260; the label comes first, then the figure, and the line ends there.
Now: 1.7
